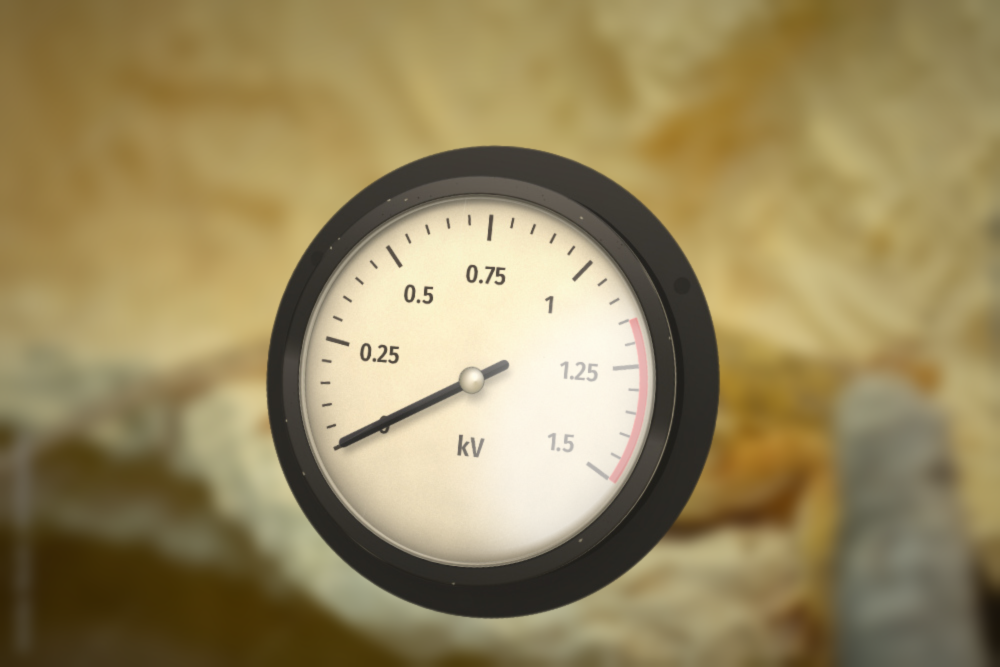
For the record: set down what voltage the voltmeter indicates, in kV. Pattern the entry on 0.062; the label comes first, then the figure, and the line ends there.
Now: 0
